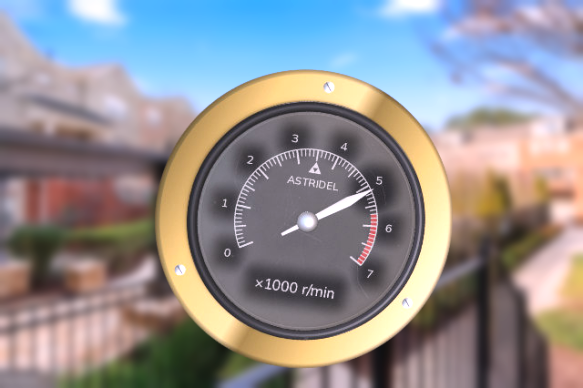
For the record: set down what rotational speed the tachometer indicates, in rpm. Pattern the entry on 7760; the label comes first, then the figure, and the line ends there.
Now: 5100
